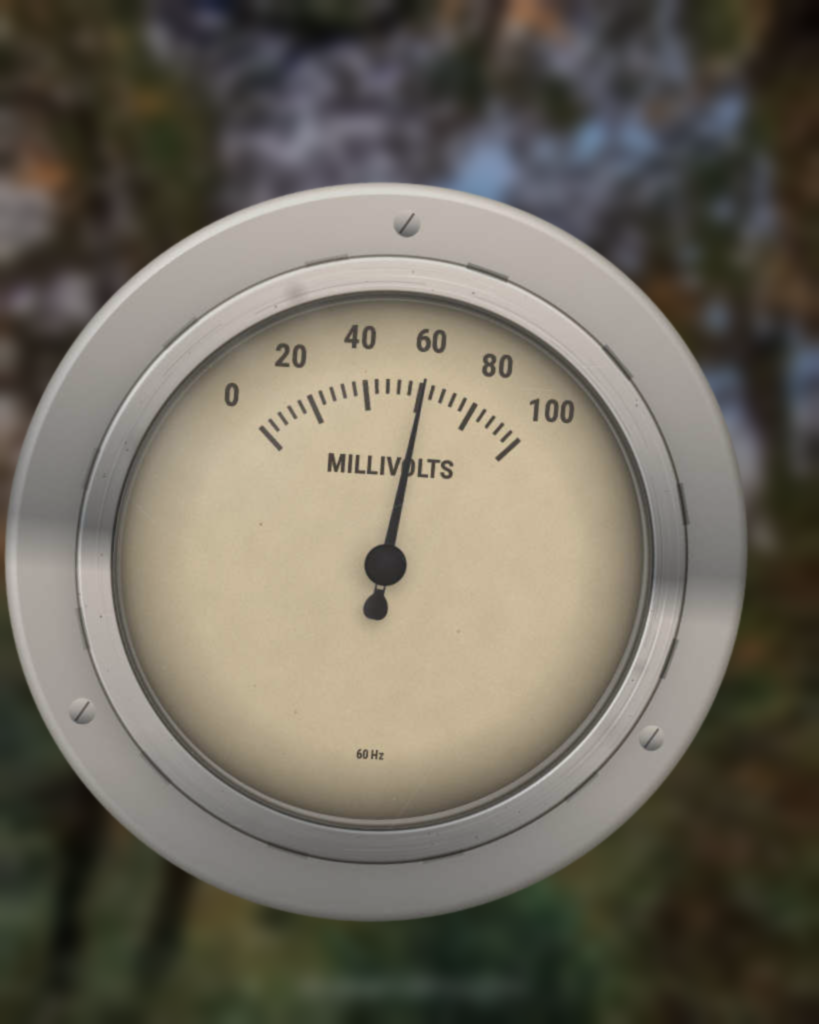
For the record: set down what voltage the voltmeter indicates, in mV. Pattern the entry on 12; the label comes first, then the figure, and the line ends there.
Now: 60
